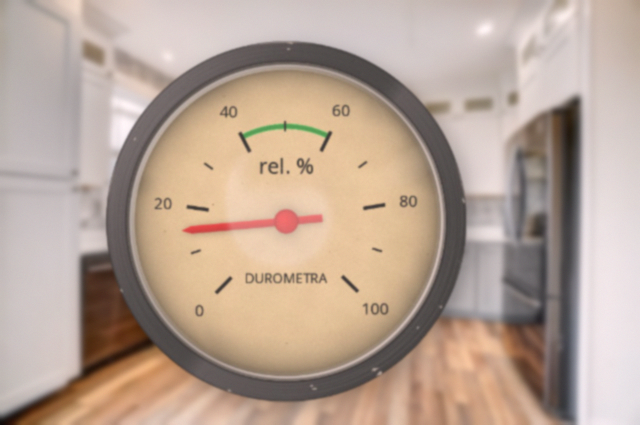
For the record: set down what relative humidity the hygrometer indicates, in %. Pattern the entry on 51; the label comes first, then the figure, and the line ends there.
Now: 15
